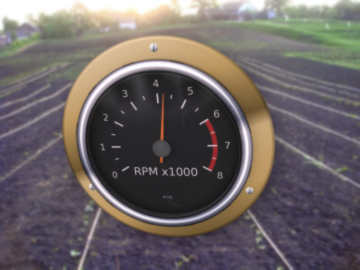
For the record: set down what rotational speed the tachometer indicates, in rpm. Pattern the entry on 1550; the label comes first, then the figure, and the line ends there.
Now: 4250
